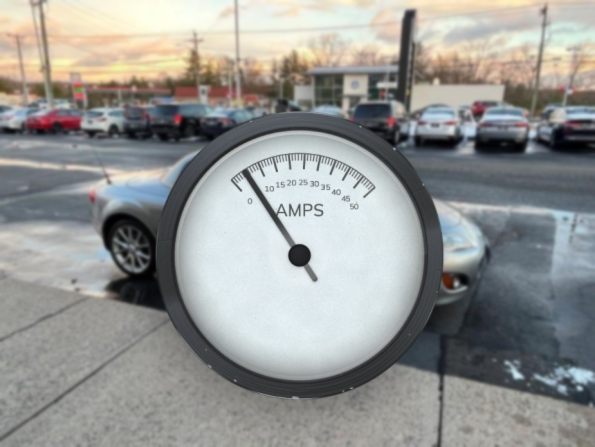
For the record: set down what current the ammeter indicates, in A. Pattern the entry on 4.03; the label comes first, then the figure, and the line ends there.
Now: 5
